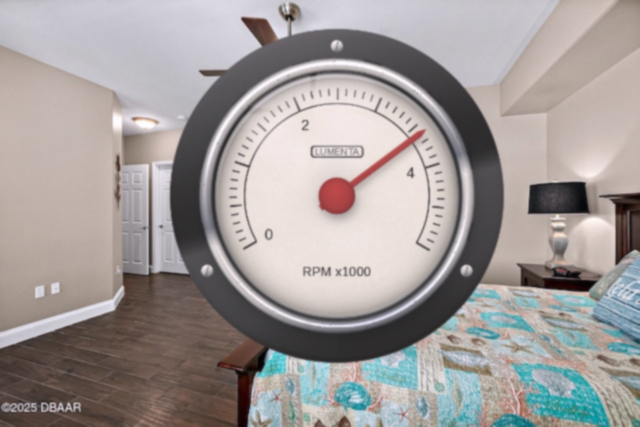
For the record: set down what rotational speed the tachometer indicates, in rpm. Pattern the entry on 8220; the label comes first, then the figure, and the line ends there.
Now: 3600
